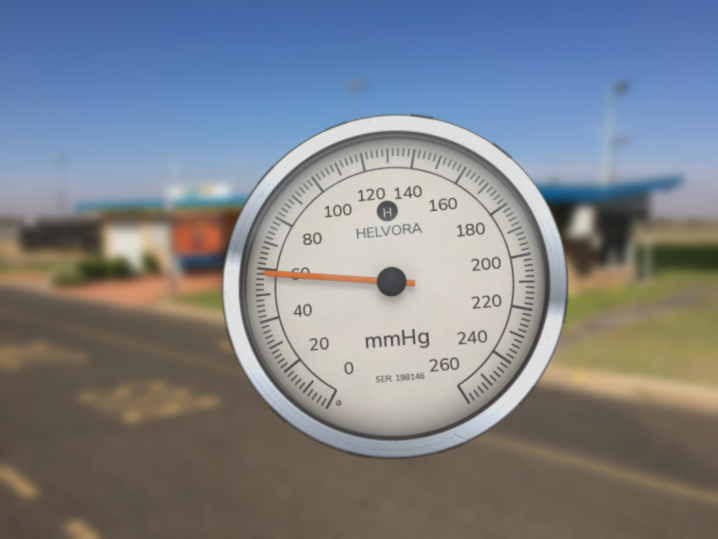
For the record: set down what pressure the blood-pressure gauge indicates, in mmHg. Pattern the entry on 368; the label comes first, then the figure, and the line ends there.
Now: 58
